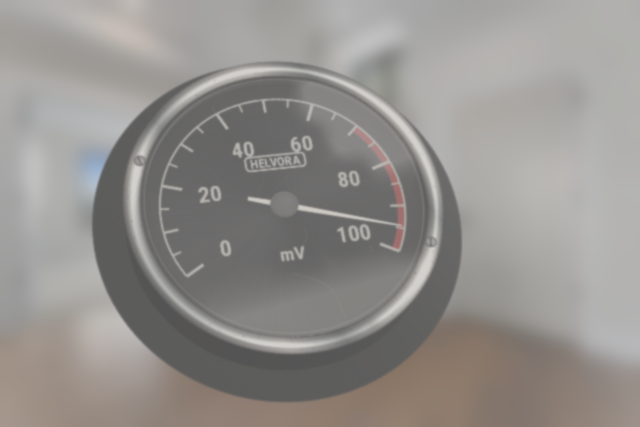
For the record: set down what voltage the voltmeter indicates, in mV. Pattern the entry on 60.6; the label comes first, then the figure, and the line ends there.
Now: 95
